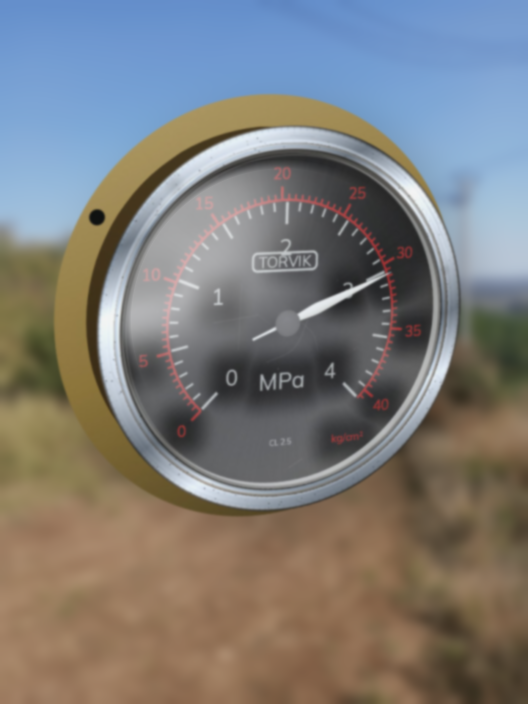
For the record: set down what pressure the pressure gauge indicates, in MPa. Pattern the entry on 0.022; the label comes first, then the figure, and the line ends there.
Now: 3
